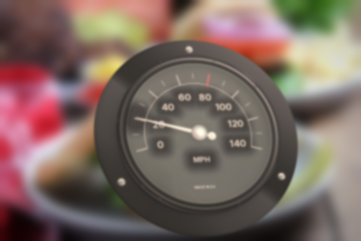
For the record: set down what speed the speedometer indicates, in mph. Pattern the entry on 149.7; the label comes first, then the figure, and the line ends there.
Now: 20
